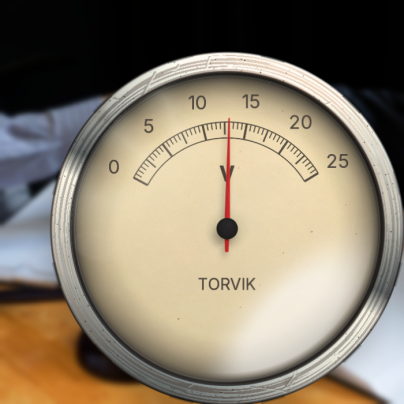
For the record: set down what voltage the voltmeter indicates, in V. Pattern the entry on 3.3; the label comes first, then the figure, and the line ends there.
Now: 13
